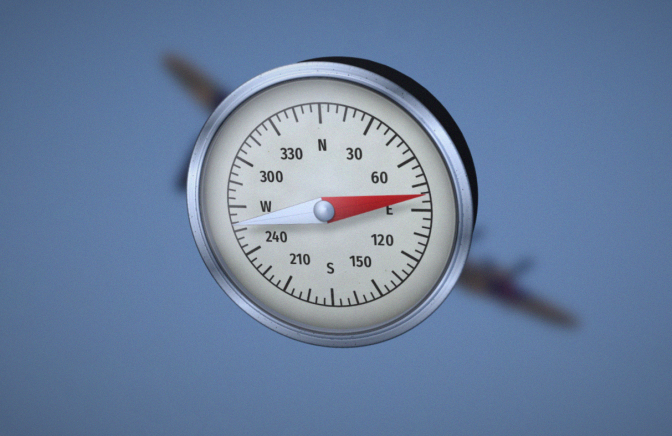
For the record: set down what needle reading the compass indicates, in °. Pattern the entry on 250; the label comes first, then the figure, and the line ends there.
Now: 80
